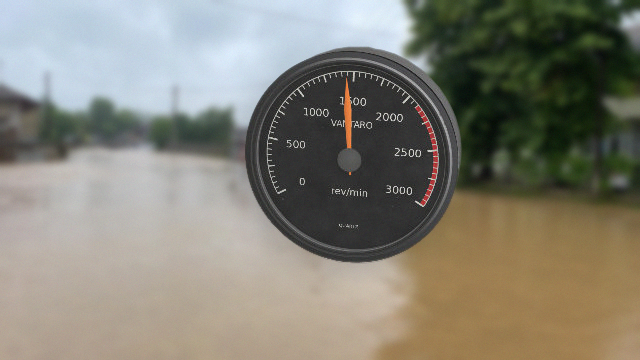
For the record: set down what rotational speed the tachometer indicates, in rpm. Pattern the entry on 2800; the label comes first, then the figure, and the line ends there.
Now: 1450
